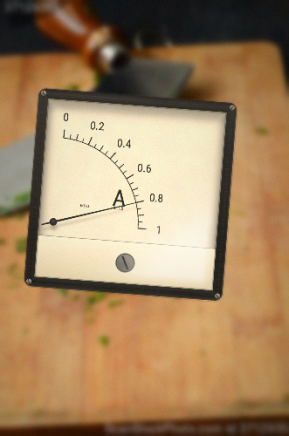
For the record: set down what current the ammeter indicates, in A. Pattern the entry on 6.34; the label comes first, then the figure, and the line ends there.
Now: 0.8
